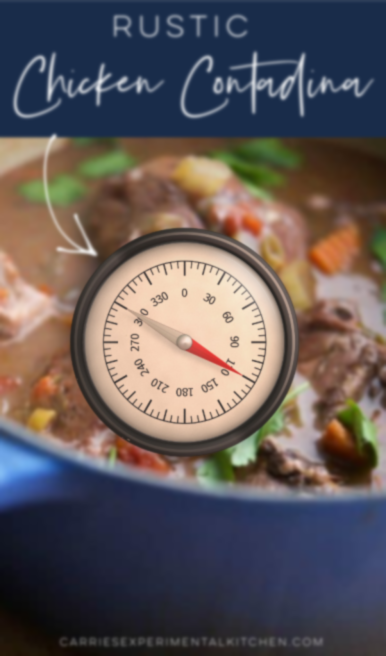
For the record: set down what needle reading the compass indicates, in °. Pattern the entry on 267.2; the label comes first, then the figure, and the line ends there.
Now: 120
